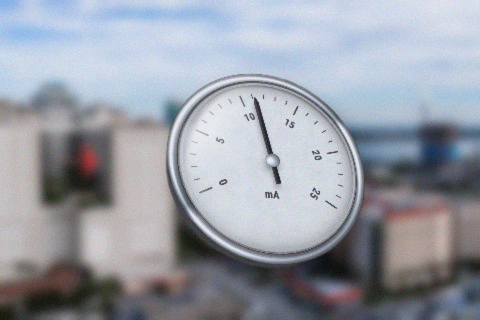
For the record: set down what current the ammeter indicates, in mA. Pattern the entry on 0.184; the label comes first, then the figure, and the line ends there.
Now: 11
